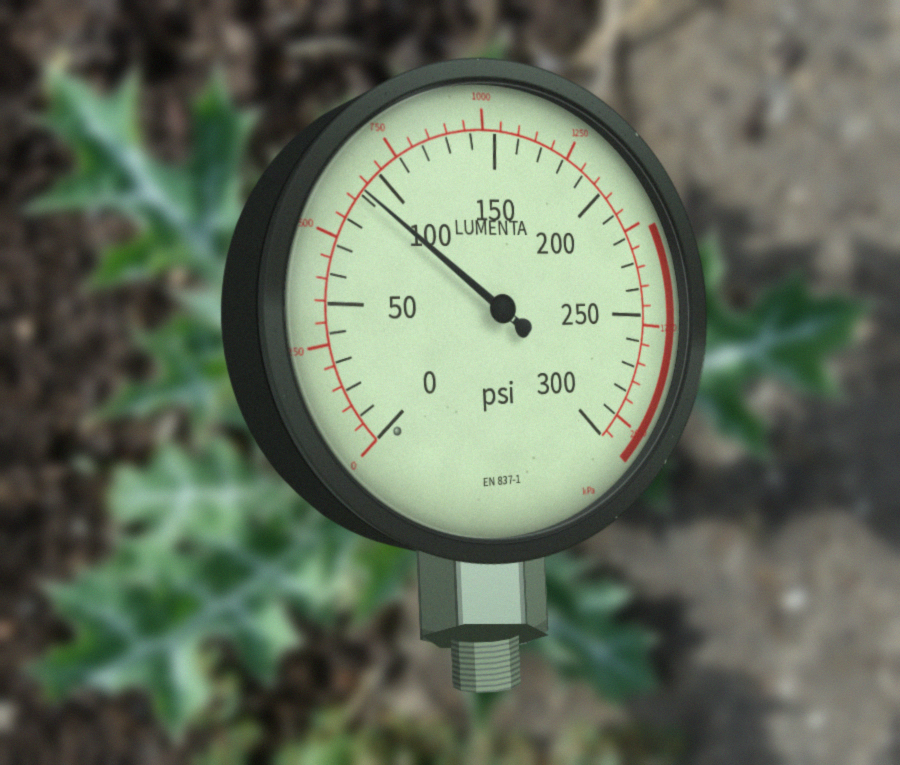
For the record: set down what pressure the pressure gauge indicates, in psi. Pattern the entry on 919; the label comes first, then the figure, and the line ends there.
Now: 90
